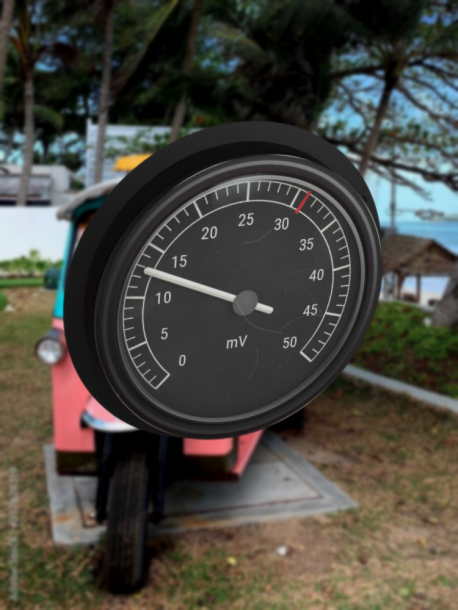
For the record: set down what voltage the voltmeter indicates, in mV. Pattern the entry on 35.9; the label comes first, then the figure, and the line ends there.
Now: 13
